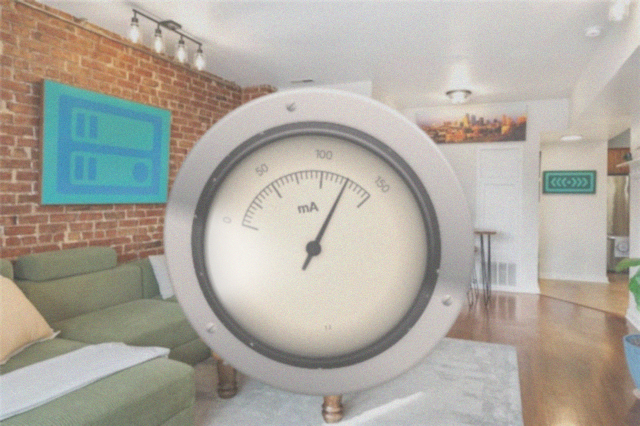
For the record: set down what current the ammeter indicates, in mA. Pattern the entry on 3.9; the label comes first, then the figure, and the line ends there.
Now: 125
